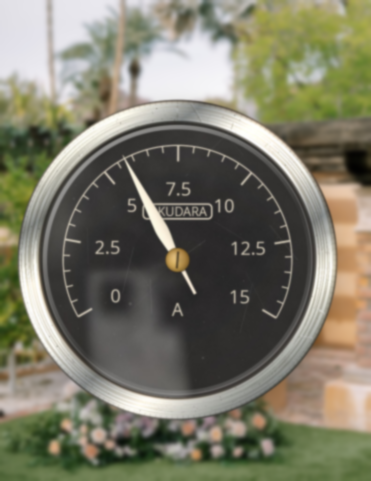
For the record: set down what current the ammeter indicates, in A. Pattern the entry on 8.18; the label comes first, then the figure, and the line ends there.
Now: 5.75
